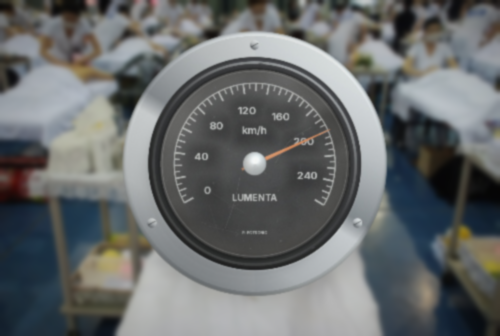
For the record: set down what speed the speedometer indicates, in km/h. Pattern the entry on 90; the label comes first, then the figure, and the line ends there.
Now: 200
